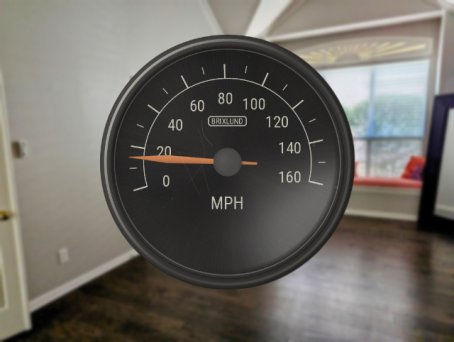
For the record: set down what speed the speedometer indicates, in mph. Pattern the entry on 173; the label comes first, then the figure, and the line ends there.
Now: 15
